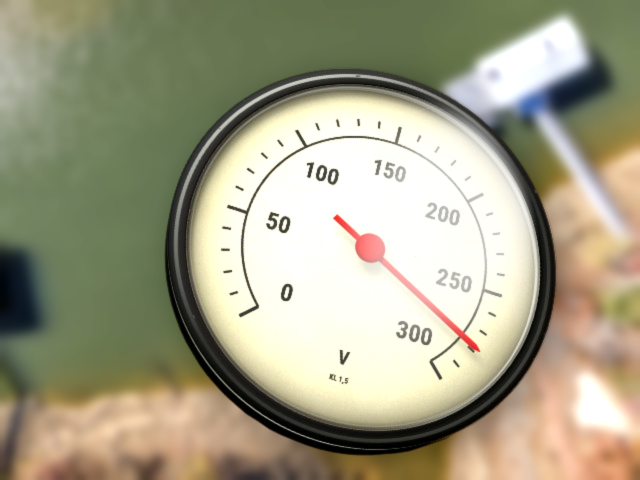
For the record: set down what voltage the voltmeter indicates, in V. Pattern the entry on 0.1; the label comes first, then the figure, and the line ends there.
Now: 280
